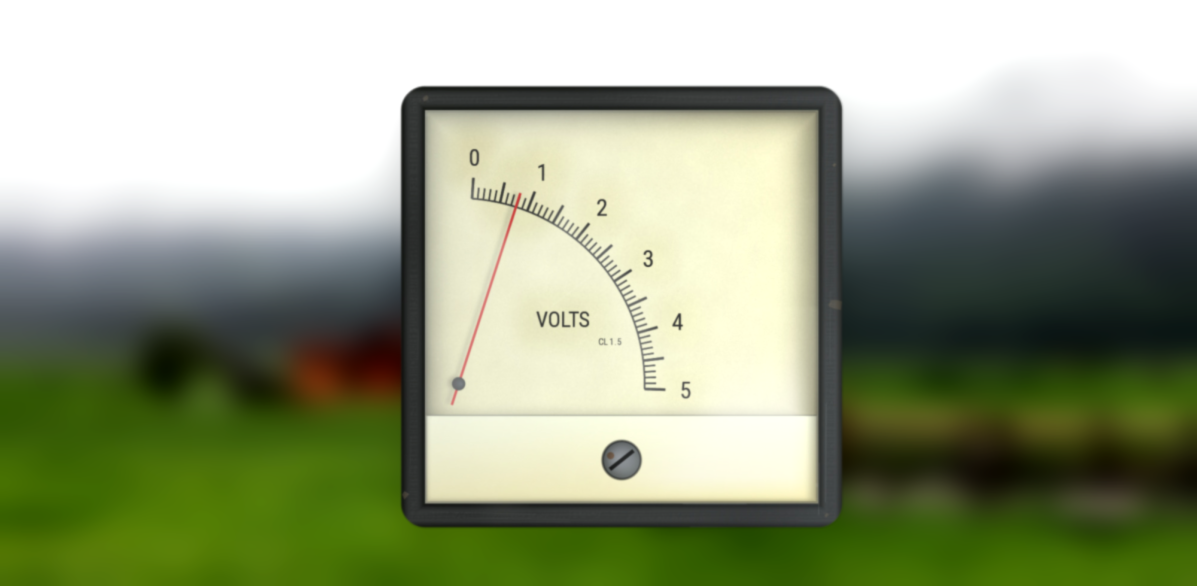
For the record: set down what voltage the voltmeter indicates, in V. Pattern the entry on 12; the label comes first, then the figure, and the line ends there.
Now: 0.8
